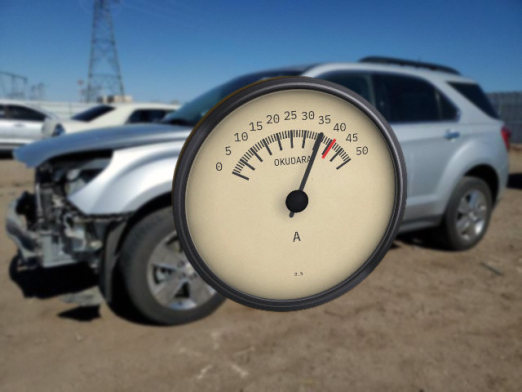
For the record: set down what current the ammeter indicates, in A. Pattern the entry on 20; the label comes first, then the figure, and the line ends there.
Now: 35
